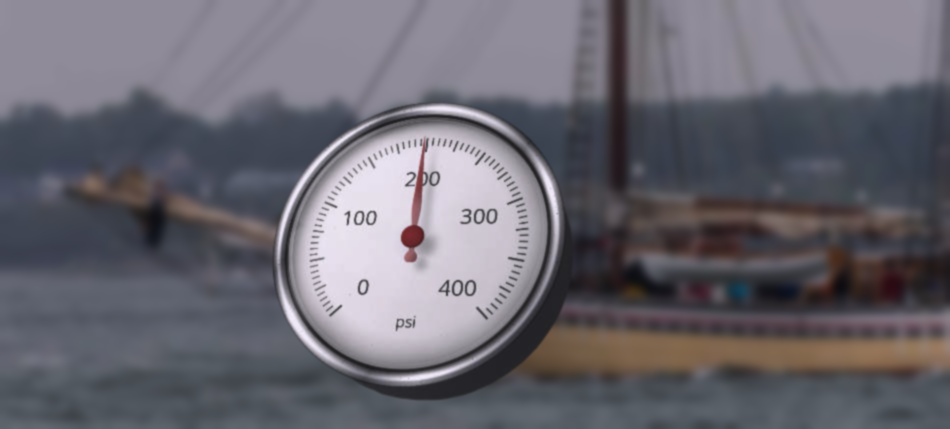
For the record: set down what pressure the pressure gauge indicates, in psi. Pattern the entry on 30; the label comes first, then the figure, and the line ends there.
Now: 200
